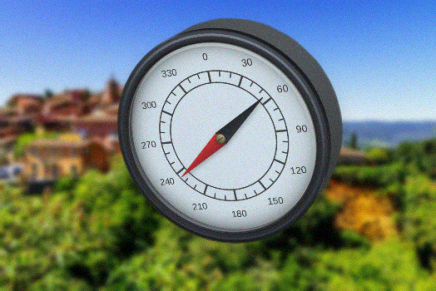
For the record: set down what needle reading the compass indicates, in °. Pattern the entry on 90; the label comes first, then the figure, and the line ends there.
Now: 235
